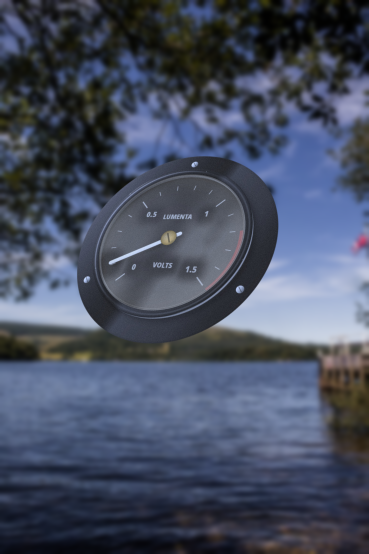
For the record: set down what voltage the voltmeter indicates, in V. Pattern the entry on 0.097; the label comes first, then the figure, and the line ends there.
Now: 0.1
